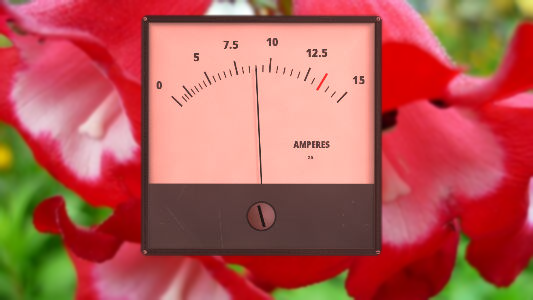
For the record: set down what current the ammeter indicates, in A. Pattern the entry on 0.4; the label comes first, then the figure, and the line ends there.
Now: 9
